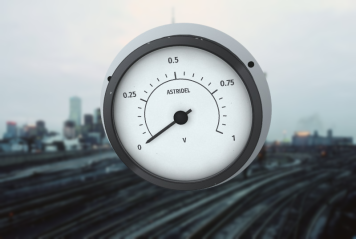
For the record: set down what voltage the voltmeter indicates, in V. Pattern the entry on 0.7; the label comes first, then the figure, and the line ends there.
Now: 0
